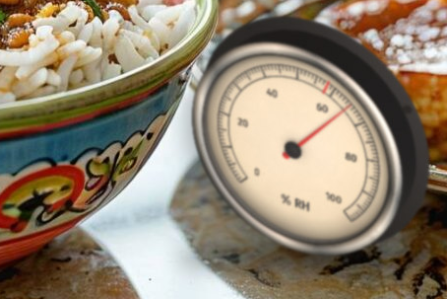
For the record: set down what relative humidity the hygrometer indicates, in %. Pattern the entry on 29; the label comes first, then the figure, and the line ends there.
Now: 65
